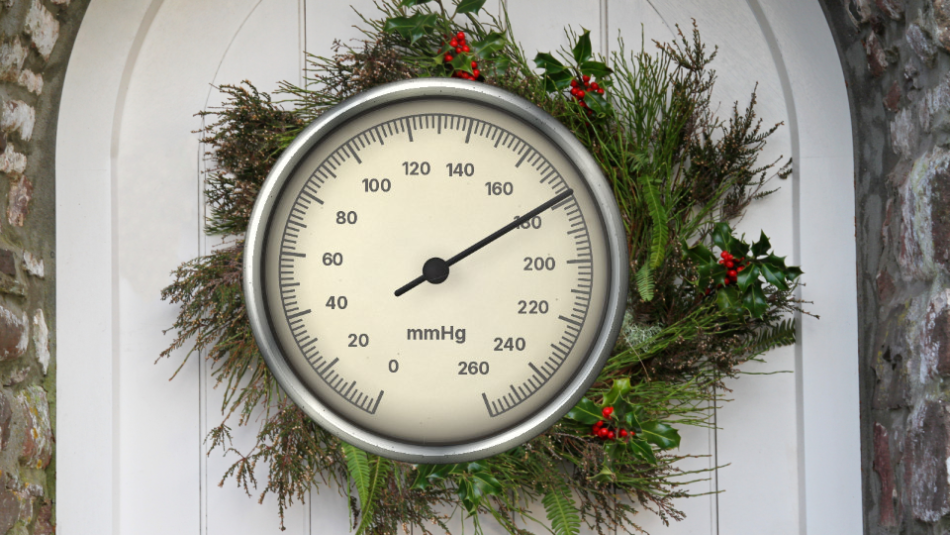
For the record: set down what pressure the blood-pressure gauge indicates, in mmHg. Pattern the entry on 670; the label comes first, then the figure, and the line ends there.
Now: 178
